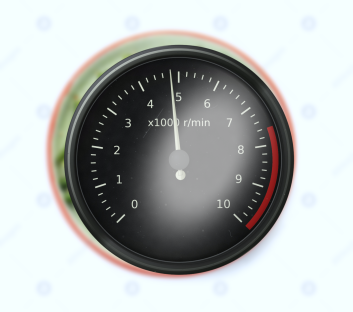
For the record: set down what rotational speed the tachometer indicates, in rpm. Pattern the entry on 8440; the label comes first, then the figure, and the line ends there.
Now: 4800
